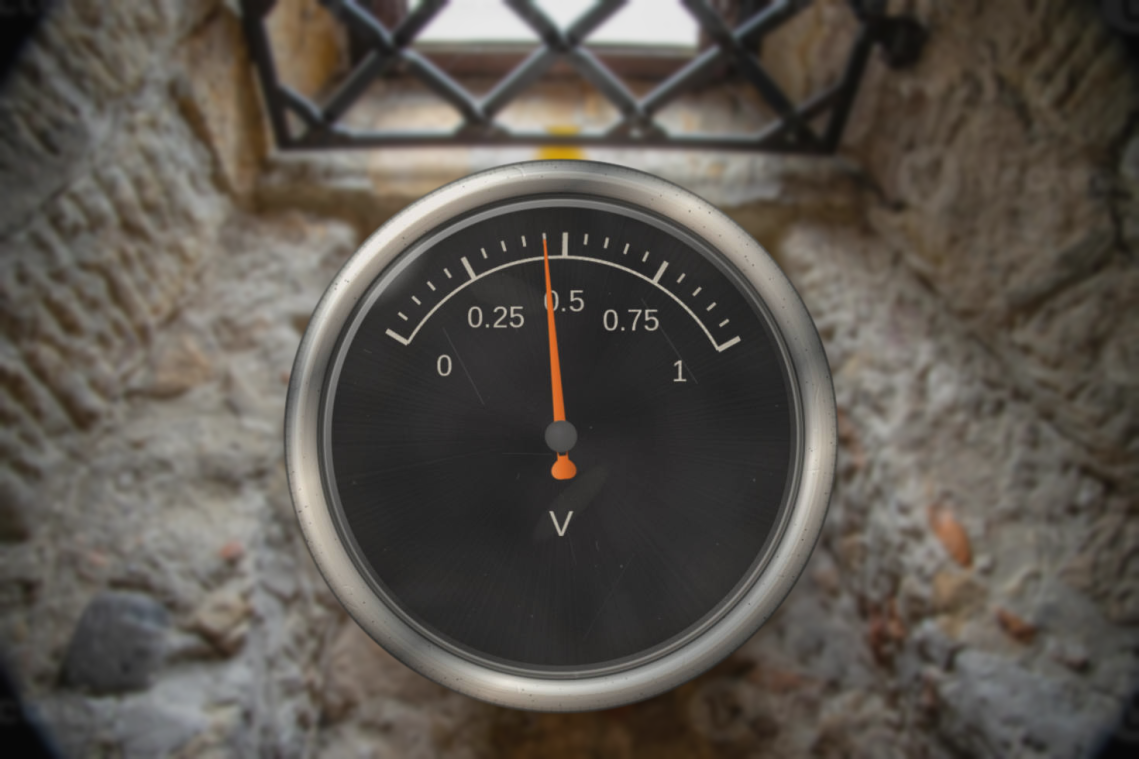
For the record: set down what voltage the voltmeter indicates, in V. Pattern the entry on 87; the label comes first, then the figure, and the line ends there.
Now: 0.45
